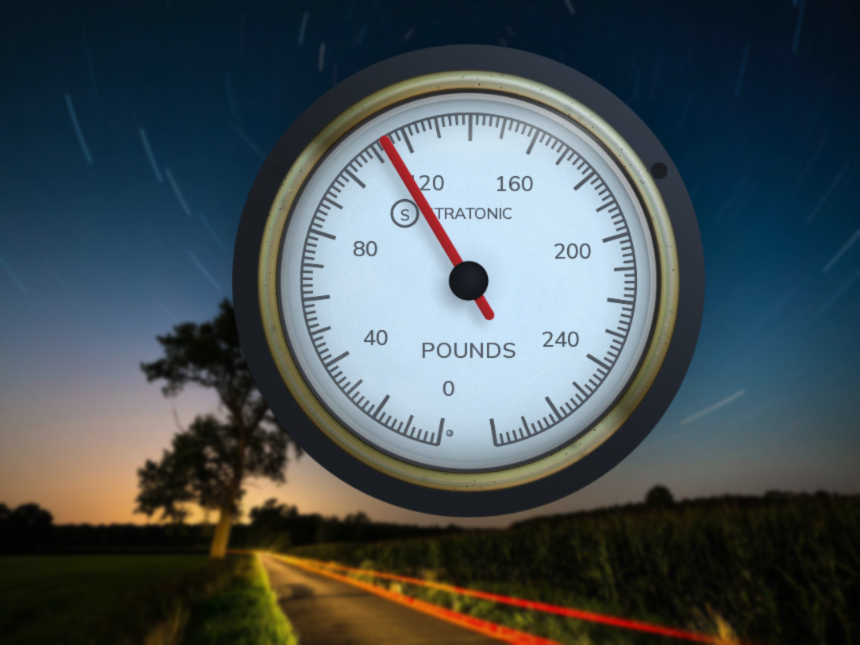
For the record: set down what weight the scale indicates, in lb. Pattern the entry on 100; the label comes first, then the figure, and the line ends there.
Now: 114
